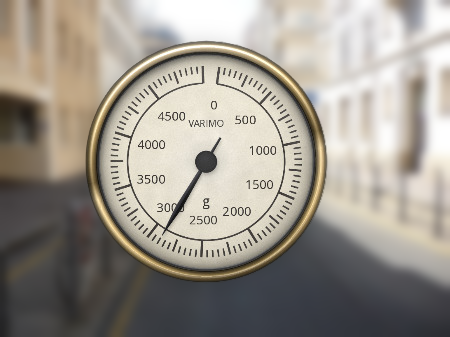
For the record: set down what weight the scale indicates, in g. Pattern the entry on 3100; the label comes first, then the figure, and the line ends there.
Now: 2900
